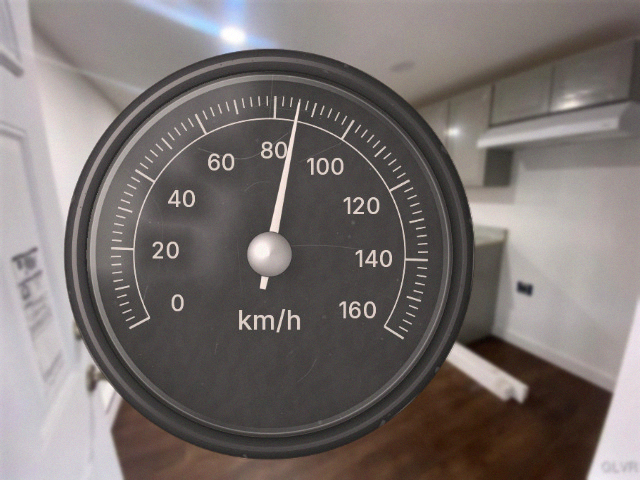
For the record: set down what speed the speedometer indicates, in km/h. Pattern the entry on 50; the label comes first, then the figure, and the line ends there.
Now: 86
